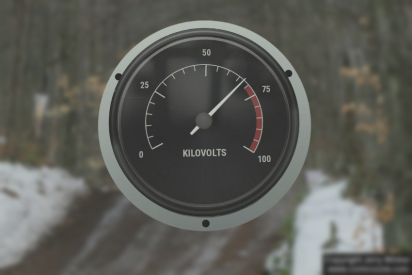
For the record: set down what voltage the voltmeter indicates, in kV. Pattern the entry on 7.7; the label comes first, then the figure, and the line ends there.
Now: 67.5
